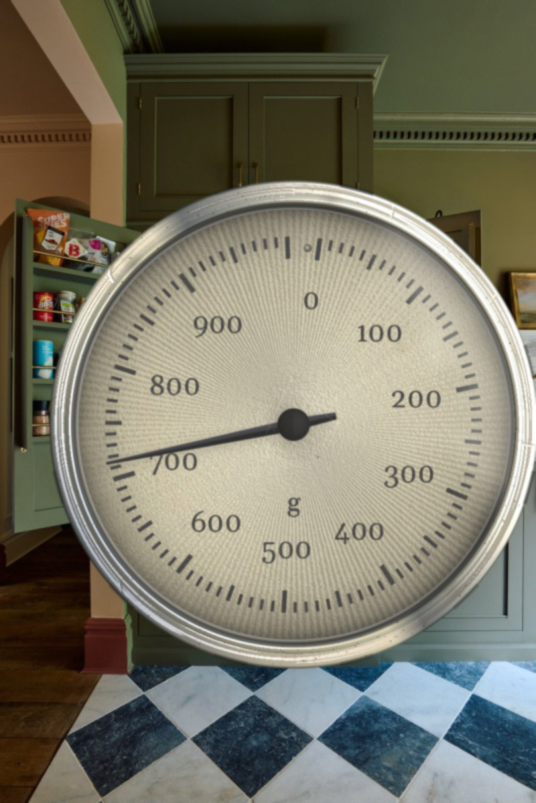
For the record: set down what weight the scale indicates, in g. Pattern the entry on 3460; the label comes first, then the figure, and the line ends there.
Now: 715
